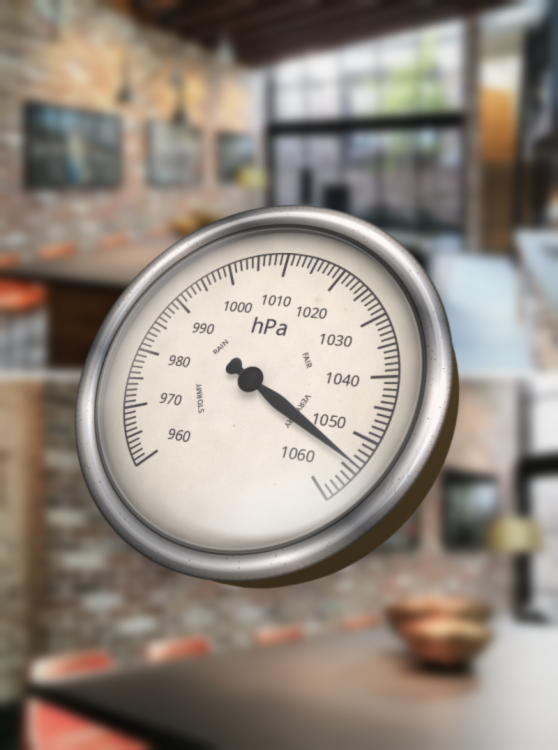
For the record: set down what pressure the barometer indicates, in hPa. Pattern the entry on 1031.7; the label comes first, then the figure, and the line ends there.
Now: 1054
